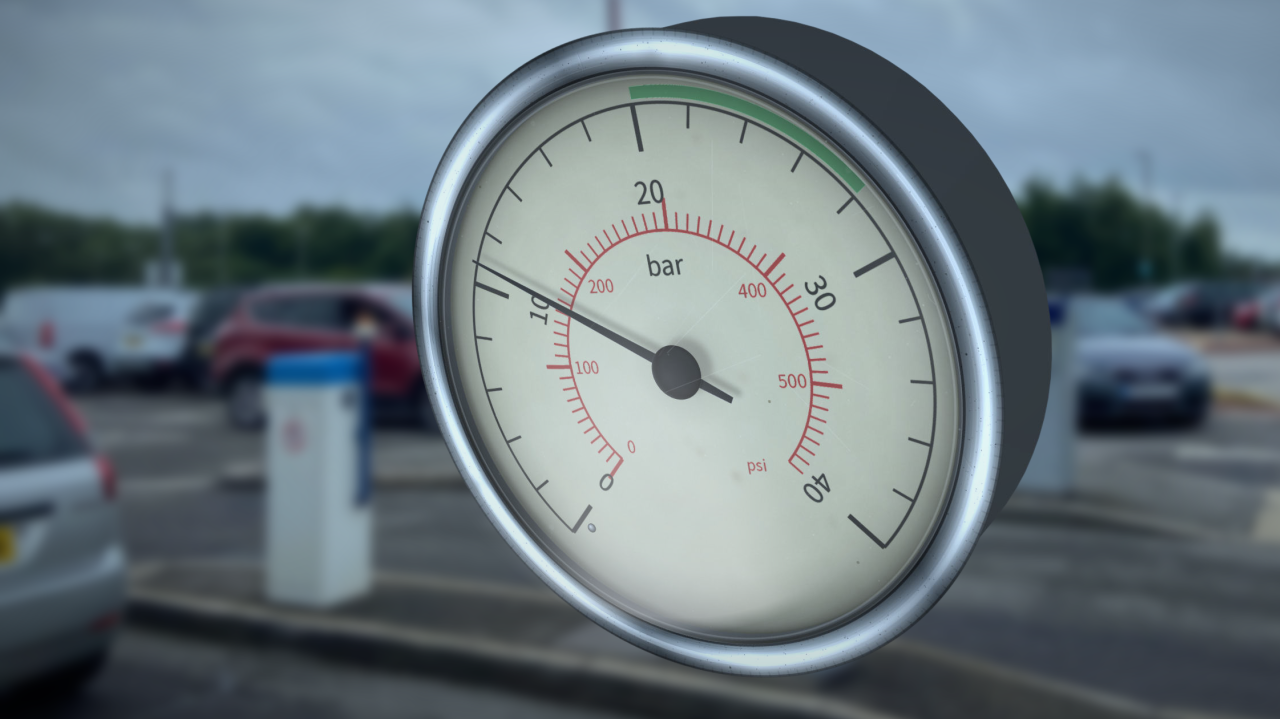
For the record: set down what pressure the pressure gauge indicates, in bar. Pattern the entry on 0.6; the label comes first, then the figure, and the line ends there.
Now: 11
